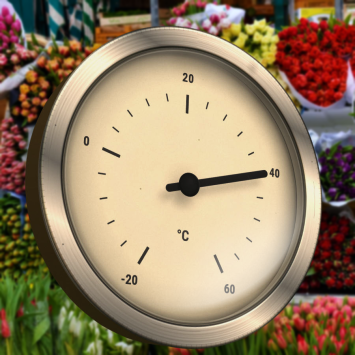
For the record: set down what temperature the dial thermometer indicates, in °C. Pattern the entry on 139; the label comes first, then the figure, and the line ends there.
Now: 40
